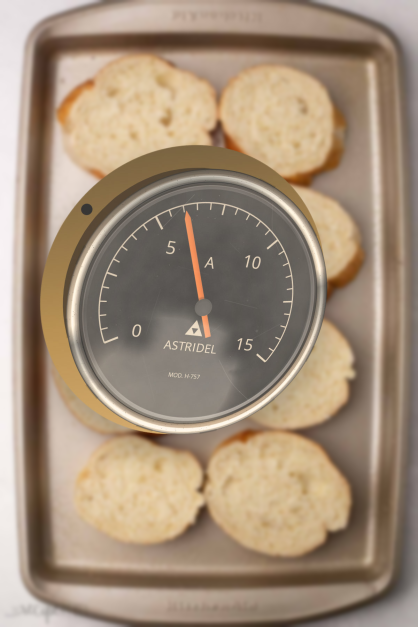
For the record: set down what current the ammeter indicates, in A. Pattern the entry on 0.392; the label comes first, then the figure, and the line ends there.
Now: 6
